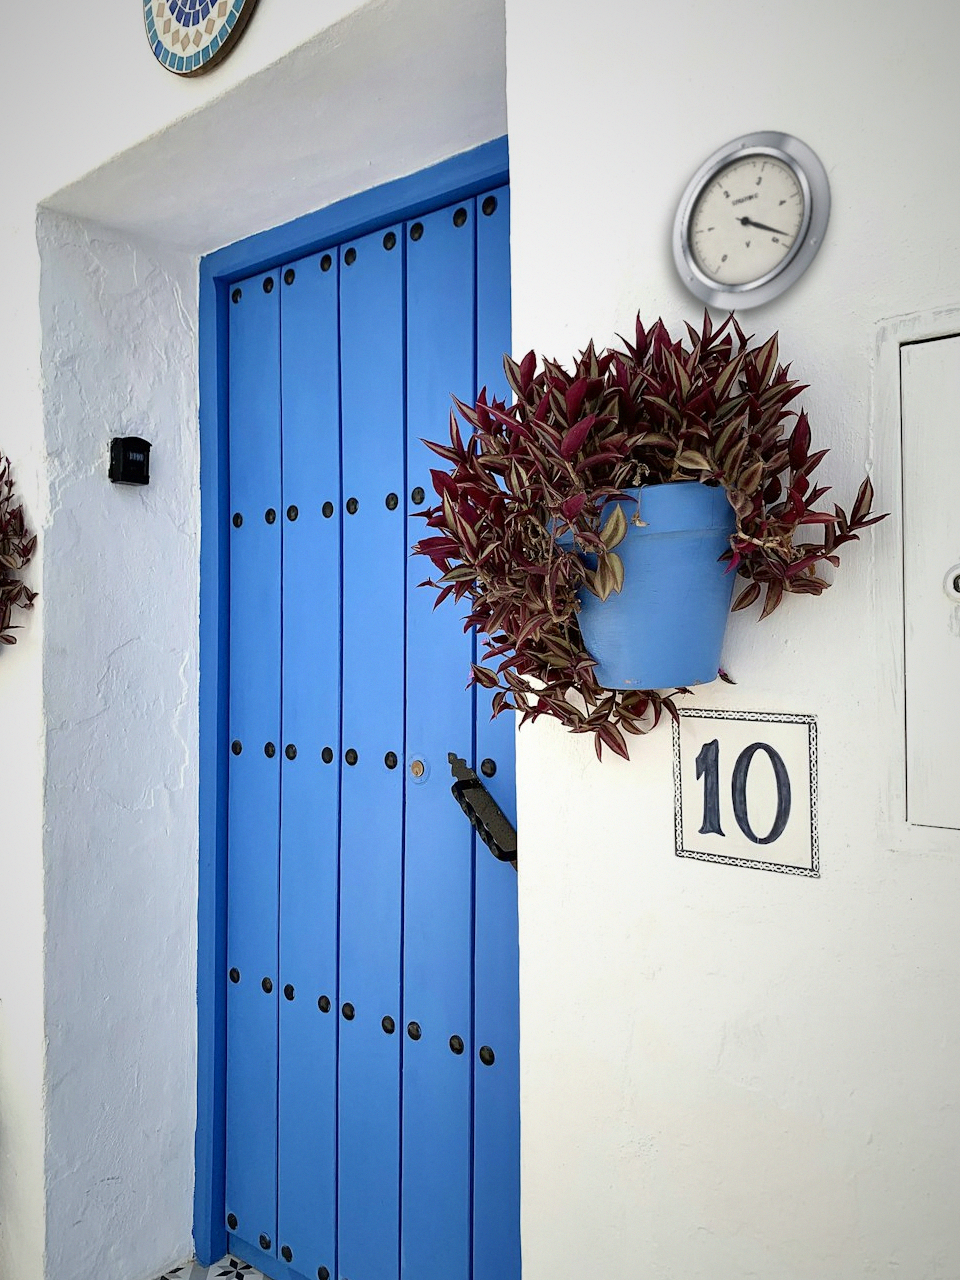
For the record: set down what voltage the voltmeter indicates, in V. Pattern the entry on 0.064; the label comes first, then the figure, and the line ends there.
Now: 4.8
